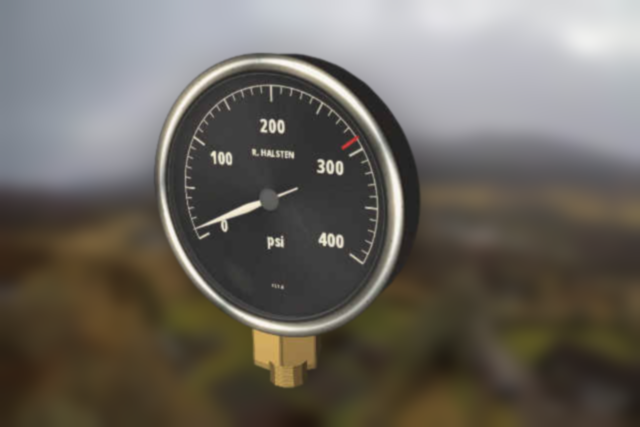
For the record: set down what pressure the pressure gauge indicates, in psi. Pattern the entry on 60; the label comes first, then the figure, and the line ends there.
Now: 10
